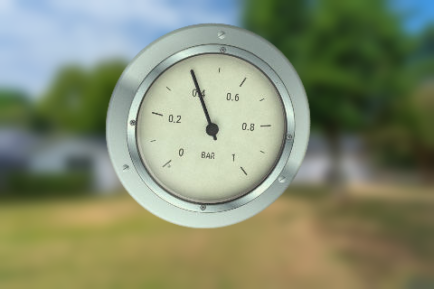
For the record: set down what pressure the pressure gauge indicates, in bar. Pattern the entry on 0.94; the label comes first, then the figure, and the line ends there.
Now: 0.4
